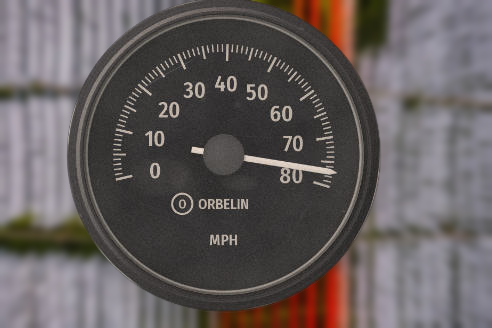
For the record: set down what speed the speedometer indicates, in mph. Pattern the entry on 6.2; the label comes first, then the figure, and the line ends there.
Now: 77
